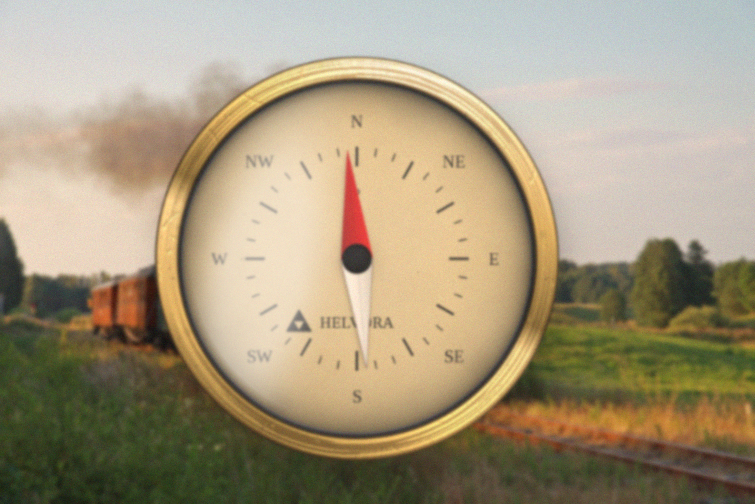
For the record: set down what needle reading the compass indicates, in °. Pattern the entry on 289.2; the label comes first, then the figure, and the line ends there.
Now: 355
